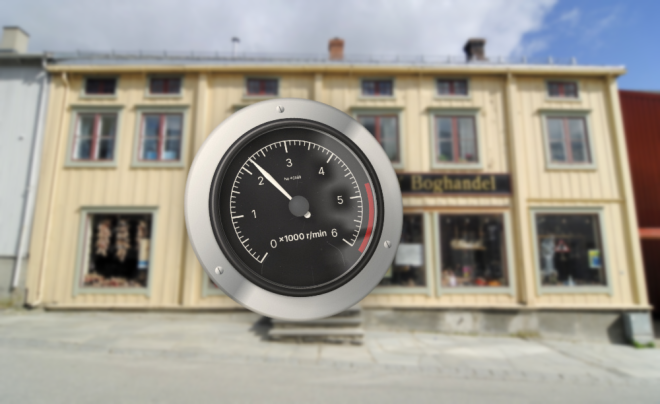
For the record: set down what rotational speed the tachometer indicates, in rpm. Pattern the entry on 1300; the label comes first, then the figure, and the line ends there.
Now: 2200
